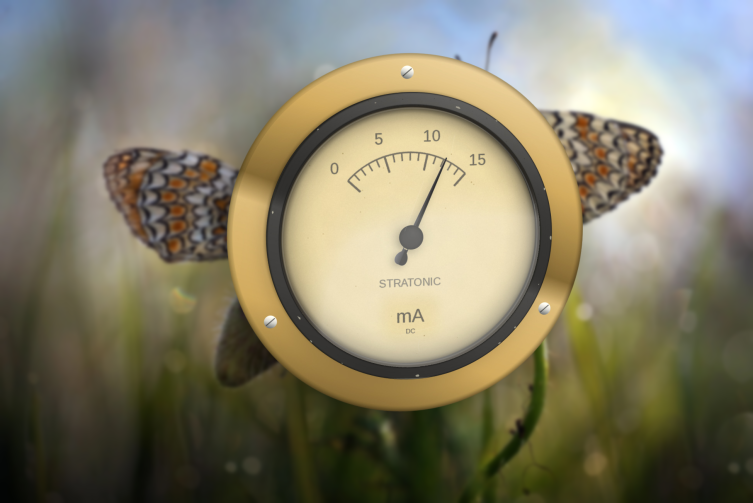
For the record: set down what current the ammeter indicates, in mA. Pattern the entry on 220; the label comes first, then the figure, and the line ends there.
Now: 12
